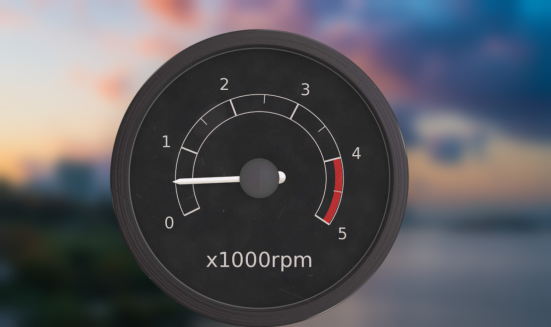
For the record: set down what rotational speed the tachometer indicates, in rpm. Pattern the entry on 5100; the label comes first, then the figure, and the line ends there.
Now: 500
